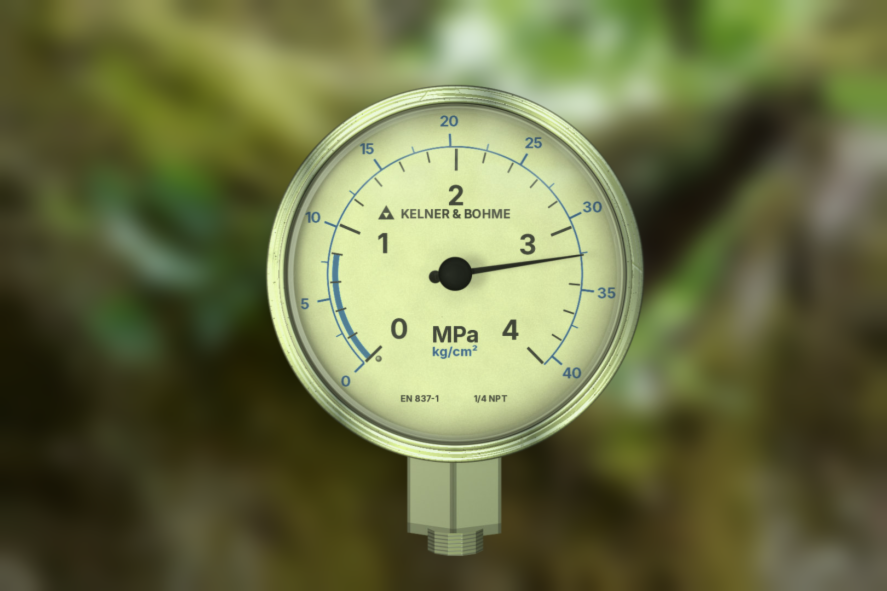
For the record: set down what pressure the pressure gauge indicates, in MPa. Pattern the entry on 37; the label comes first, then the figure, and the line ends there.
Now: 3.2
